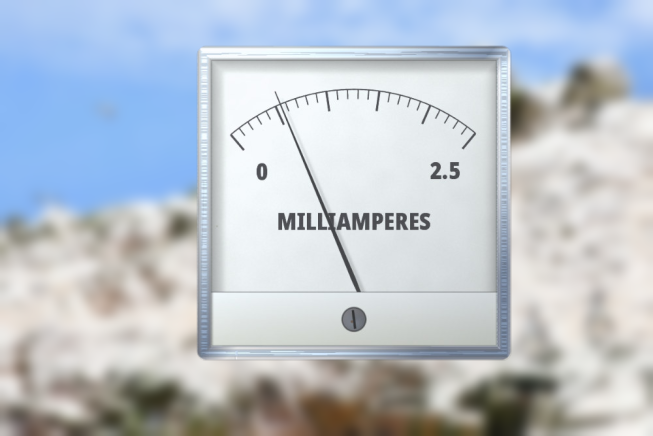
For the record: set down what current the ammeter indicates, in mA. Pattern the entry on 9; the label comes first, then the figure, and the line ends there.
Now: 0.55
